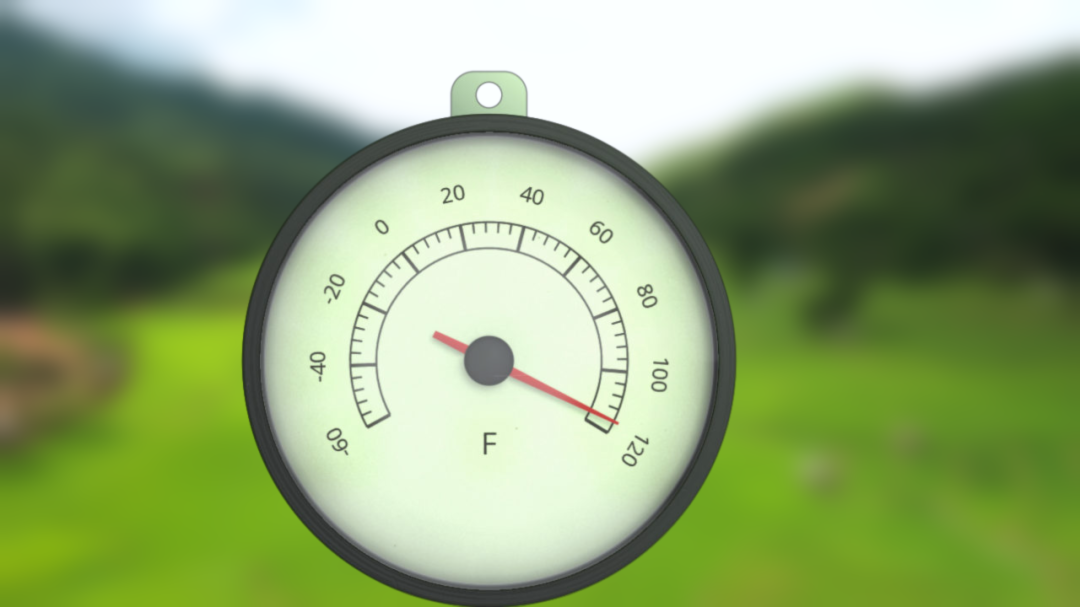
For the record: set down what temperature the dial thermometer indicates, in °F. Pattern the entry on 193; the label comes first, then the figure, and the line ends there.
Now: 116
